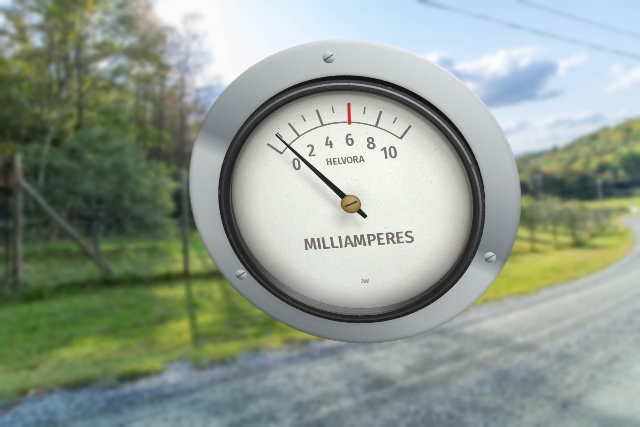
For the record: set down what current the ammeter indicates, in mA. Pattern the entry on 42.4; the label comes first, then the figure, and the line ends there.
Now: 1
